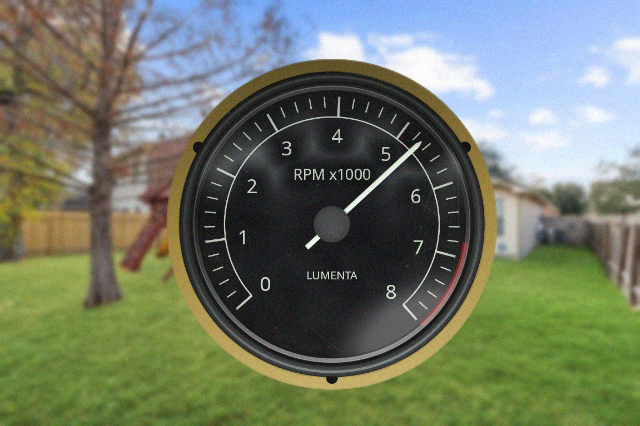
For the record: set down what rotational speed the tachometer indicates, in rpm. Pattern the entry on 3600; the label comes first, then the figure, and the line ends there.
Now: 5300
